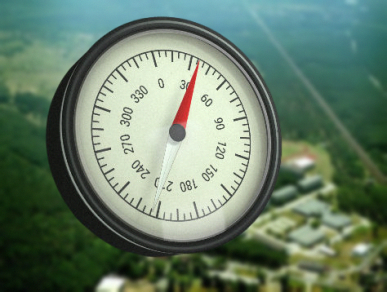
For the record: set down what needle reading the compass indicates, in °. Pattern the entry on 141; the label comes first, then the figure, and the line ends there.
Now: 35
